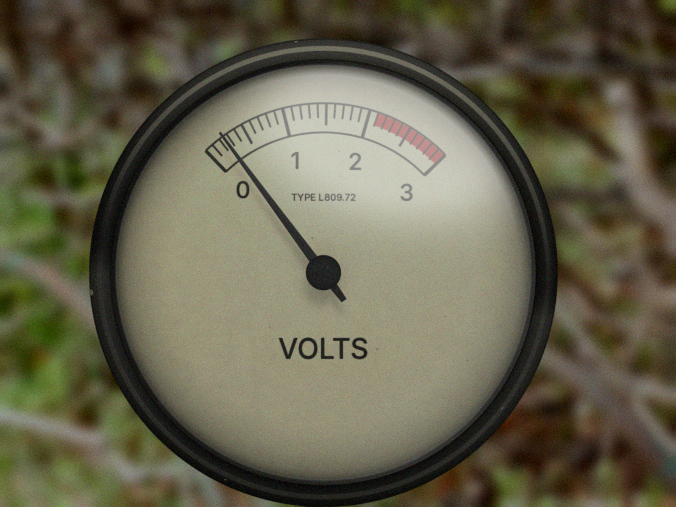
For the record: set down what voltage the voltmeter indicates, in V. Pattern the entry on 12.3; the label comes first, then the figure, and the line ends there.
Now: 0.25
